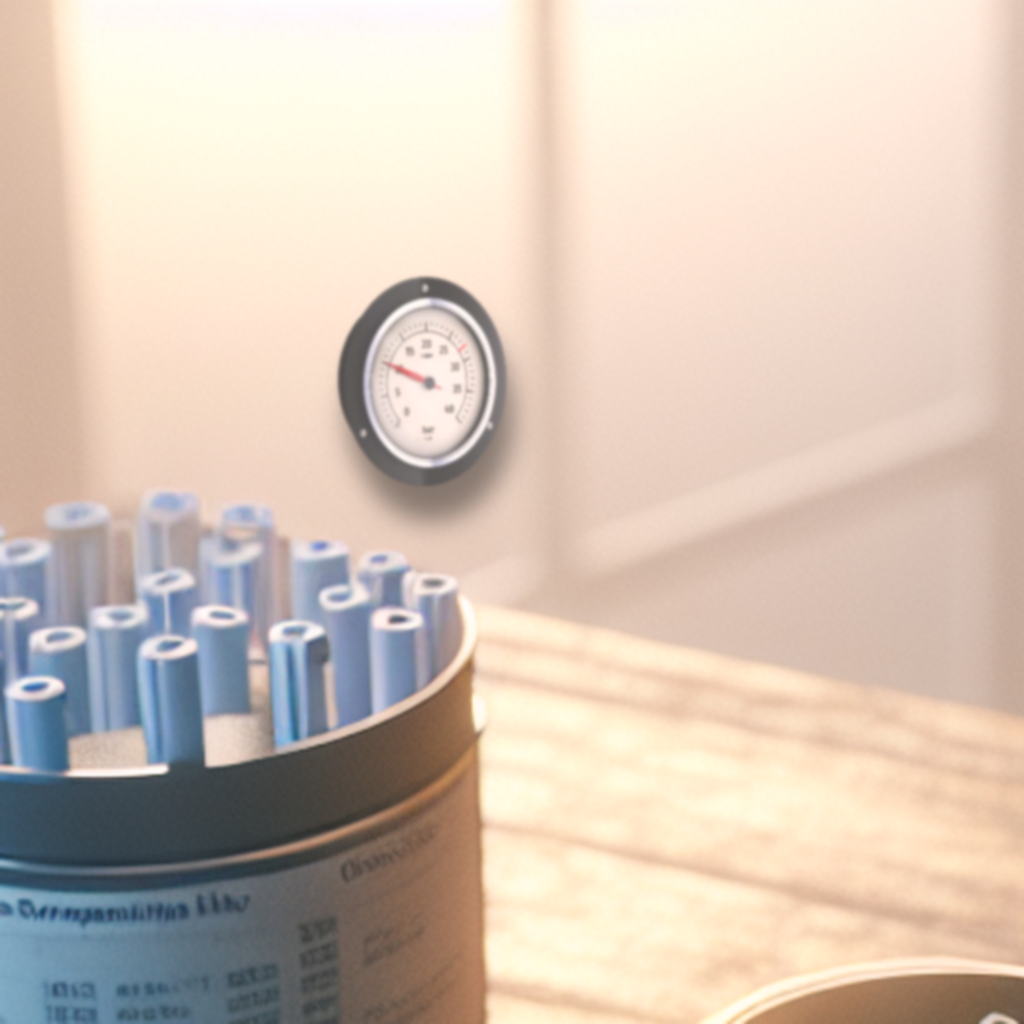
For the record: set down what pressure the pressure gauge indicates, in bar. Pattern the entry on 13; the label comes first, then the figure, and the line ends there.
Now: 10
